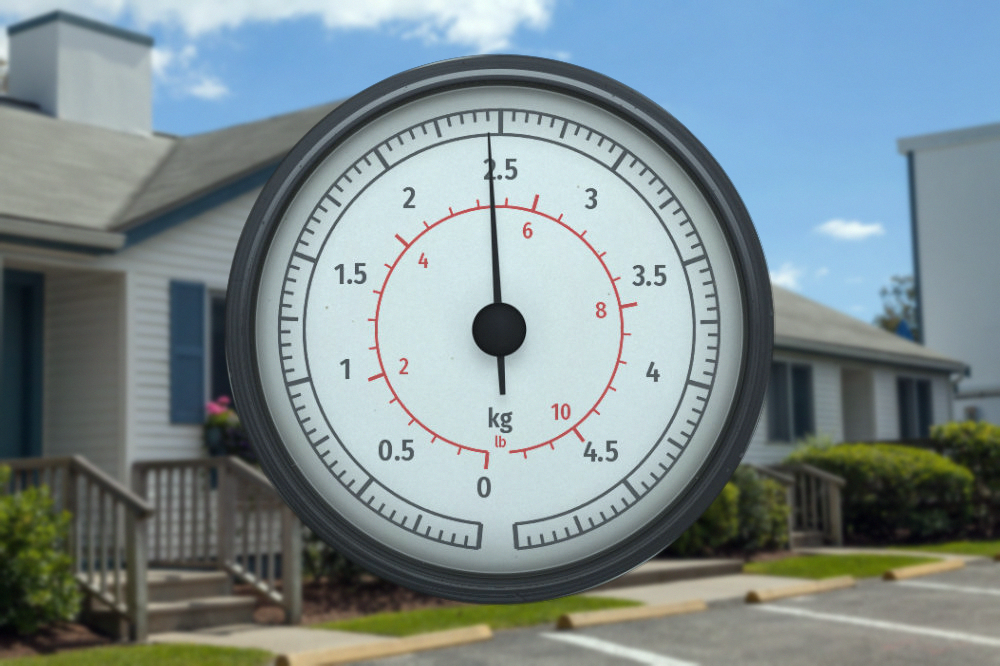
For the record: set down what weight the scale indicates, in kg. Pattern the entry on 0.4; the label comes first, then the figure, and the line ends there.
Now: 2.45
